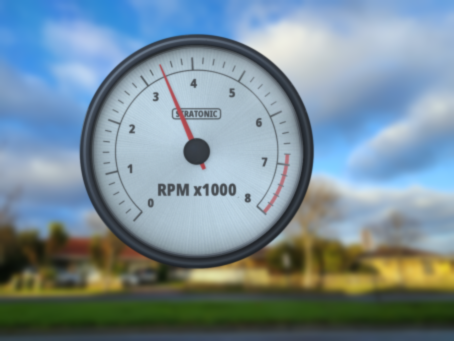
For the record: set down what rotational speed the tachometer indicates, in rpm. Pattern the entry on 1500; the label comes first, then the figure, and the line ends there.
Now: 3400
